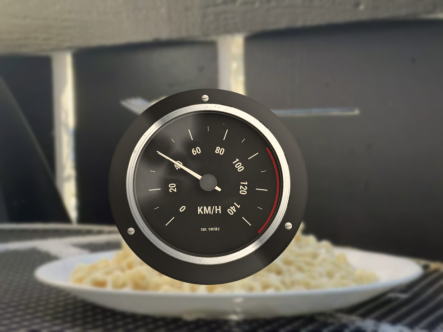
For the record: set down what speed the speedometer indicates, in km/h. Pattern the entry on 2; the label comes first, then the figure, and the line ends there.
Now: 40
